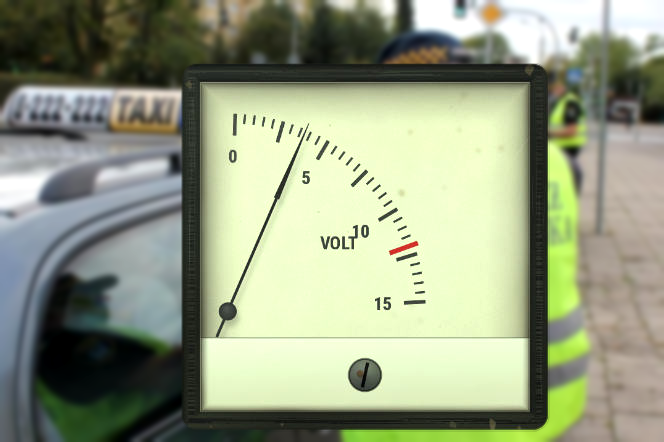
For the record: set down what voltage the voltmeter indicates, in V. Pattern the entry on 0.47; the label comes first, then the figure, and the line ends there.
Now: 3.75
